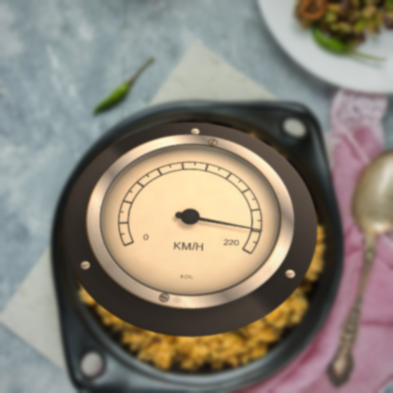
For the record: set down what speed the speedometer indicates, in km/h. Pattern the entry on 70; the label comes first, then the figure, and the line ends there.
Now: 200
